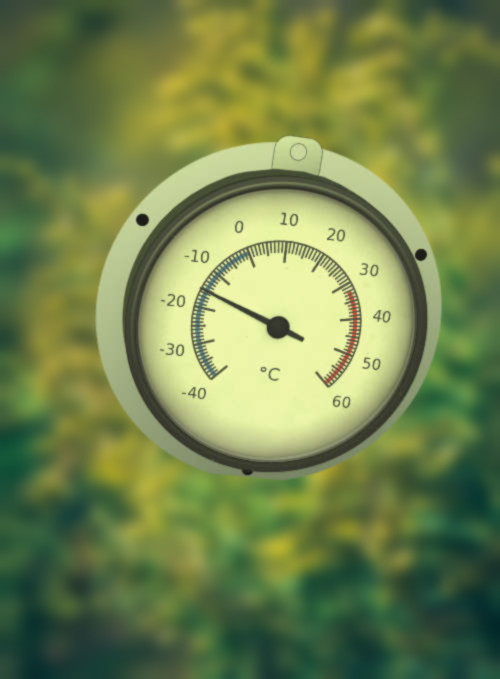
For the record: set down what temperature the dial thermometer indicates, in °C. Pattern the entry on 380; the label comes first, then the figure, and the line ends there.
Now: -15
